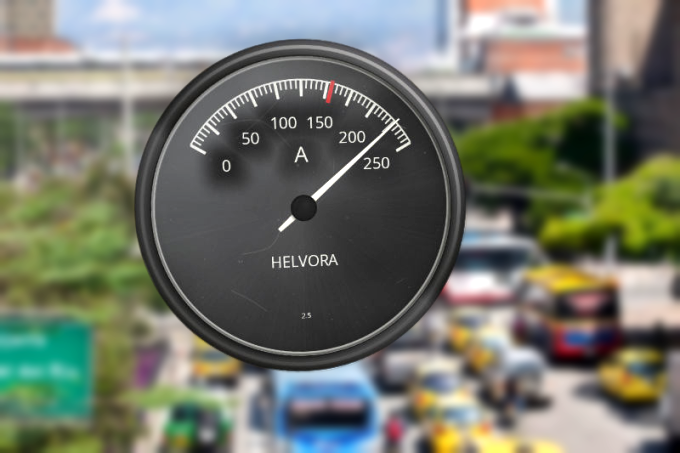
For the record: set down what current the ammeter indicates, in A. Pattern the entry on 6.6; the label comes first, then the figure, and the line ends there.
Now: 225
